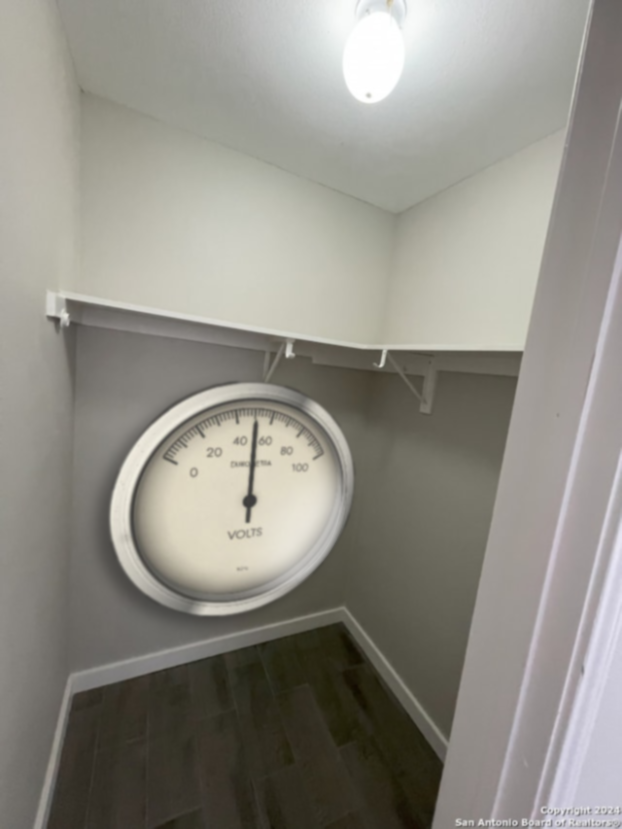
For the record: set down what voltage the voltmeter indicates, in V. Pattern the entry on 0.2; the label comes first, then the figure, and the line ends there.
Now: 50
